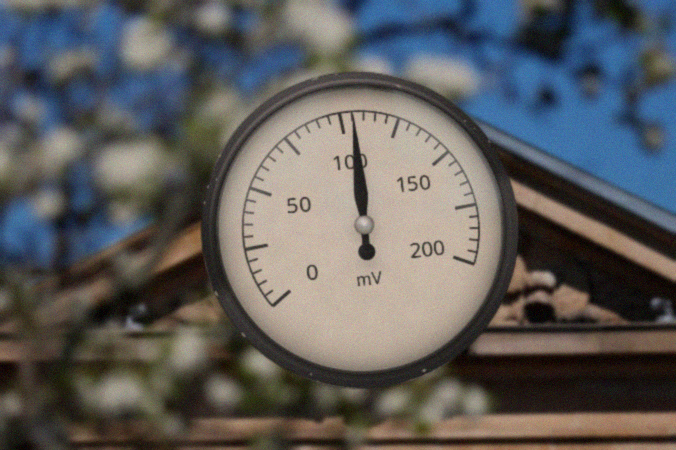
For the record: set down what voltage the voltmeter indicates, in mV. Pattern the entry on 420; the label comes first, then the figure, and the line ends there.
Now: 105
